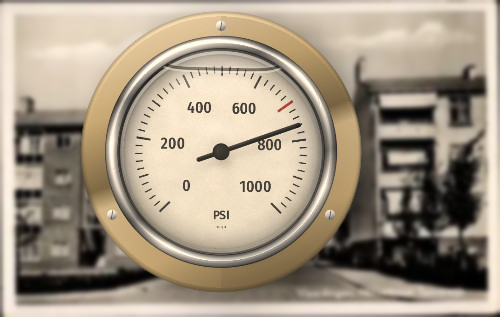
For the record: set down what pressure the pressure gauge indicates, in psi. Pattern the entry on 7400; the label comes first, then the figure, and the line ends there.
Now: 760
